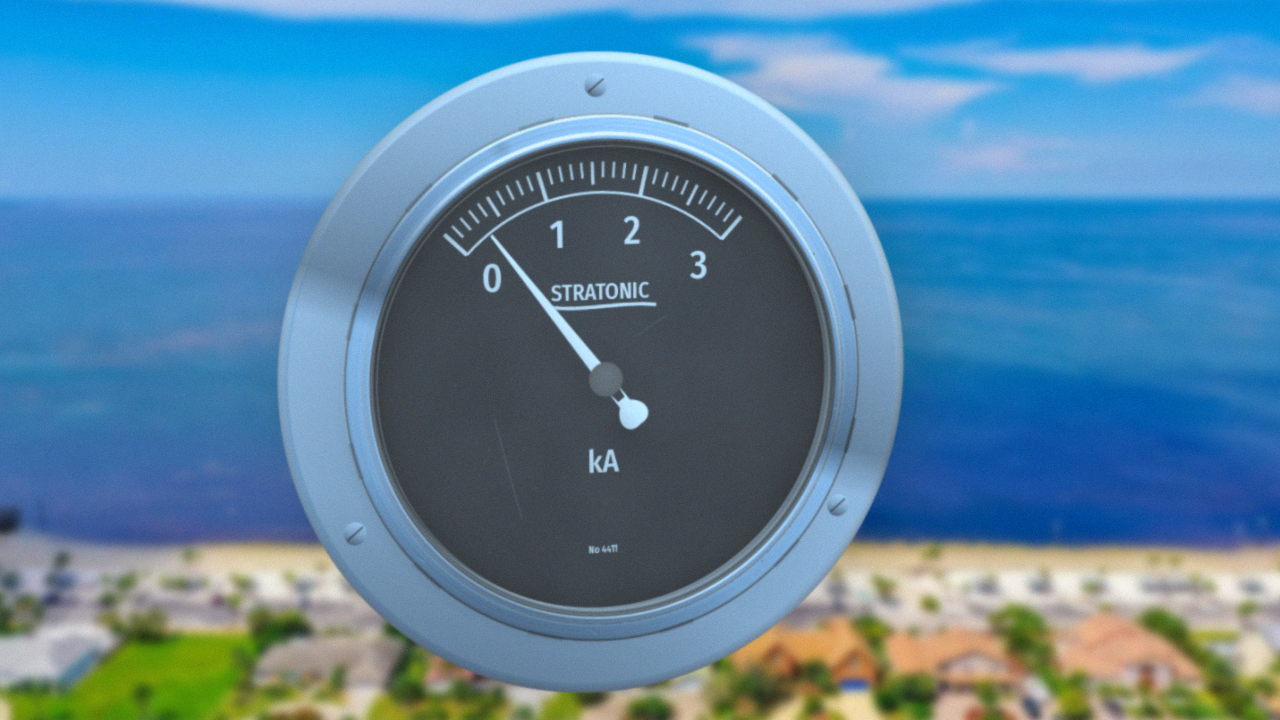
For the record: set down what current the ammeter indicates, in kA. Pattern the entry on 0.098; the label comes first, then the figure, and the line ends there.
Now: 0.3
